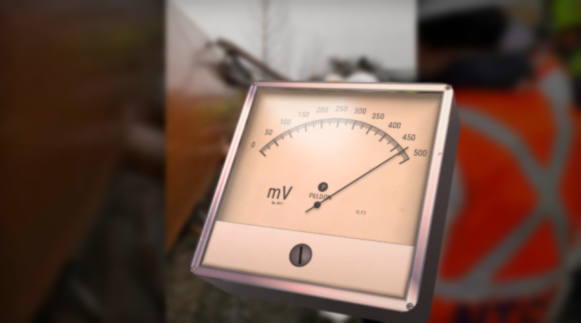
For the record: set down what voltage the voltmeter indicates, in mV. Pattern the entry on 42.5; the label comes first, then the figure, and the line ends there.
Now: 475
